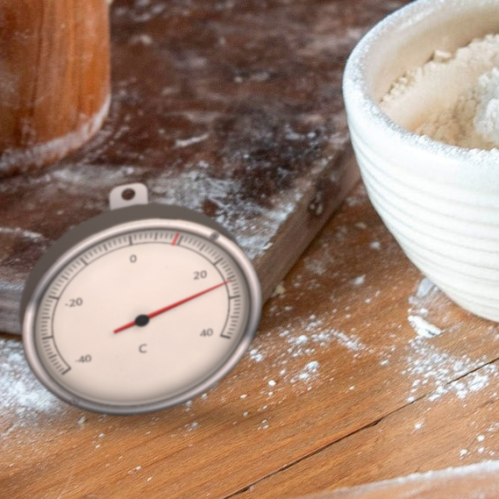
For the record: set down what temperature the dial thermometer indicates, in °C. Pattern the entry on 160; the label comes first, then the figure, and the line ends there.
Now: 25
